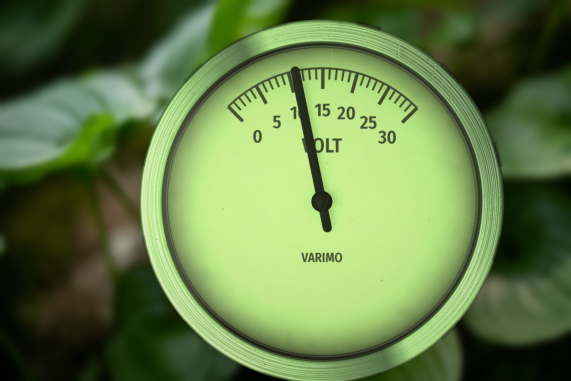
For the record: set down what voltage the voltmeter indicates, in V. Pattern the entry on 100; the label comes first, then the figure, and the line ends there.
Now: 11
